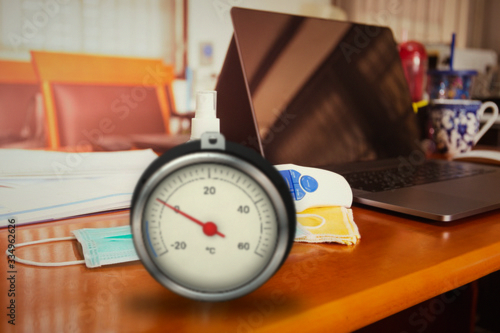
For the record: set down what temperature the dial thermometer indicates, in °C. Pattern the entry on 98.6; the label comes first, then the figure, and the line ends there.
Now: 0
